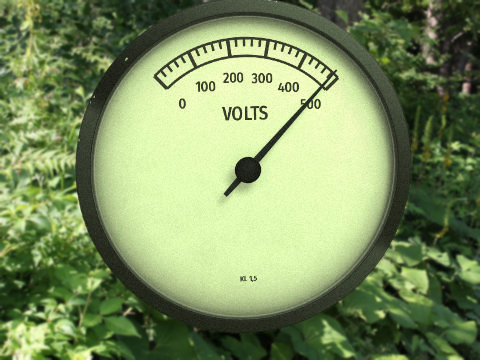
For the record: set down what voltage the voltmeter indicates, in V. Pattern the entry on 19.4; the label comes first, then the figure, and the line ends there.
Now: 480
